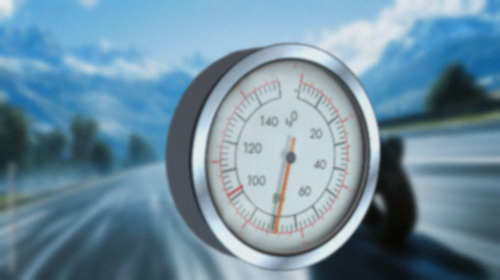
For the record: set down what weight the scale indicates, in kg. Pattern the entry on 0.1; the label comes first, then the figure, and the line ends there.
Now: 80
